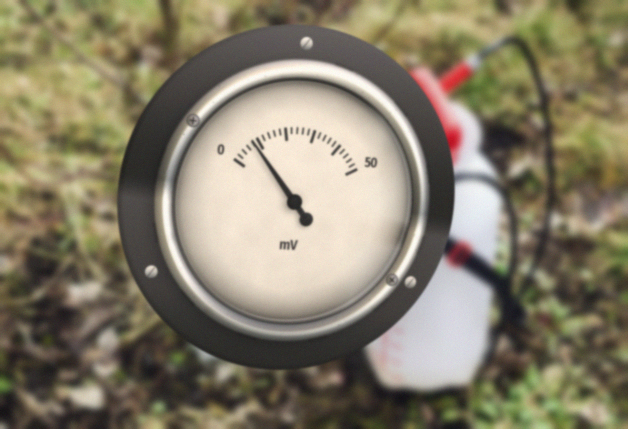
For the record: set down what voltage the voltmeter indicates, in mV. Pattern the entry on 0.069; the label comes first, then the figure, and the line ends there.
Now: 8
